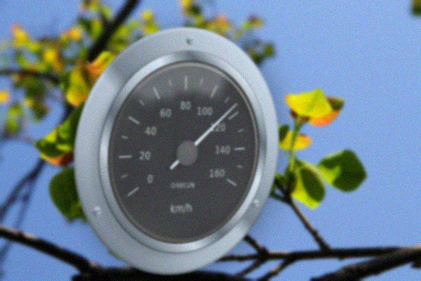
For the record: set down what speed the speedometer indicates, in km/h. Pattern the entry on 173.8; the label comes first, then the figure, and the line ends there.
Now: 115
